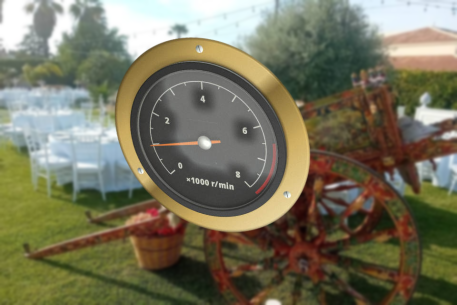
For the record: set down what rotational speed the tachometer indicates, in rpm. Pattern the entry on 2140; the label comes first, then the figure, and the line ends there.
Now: 1000
